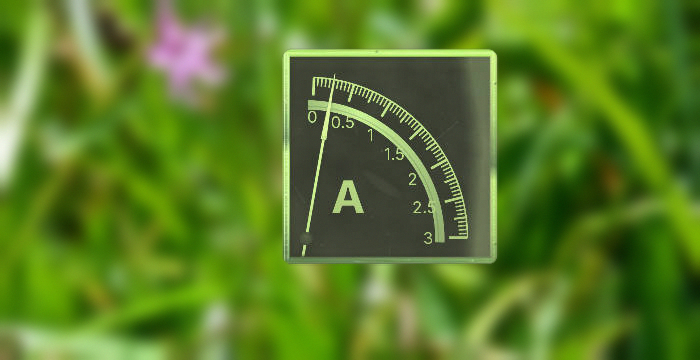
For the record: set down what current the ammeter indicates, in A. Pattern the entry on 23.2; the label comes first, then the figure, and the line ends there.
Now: 0.25
